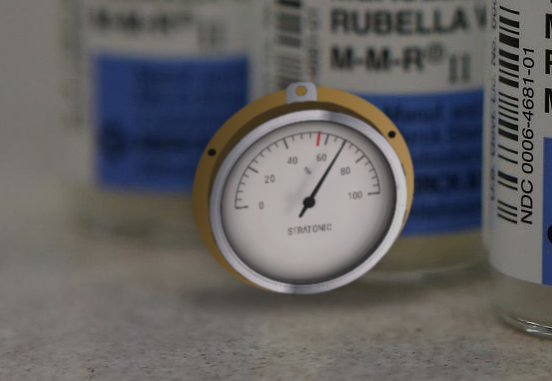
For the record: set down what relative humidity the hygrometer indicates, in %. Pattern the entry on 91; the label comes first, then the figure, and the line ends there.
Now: 68
